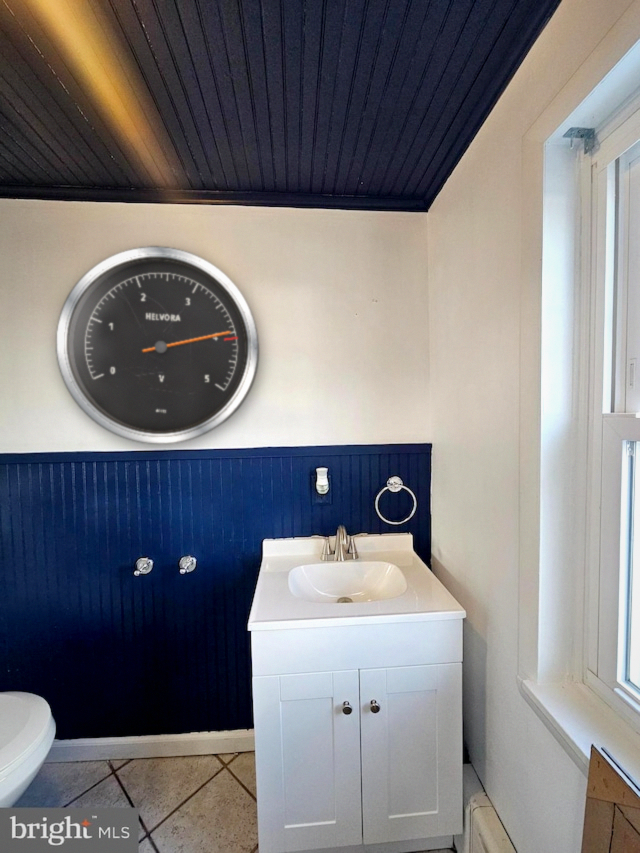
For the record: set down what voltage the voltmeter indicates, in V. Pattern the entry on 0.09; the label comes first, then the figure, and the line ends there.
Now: 4
